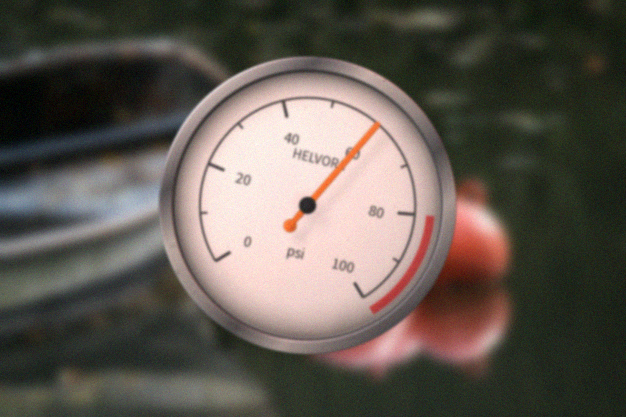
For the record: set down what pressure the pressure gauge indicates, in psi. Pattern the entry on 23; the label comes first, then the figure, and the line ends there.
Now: 60
